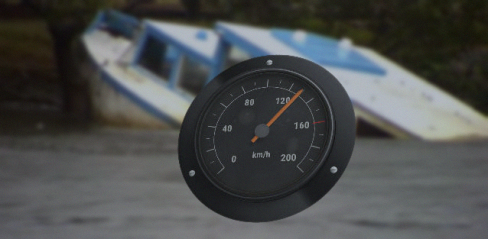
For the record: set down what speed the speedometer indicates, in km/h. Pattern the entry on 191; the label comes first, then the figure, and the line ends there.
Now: 130
